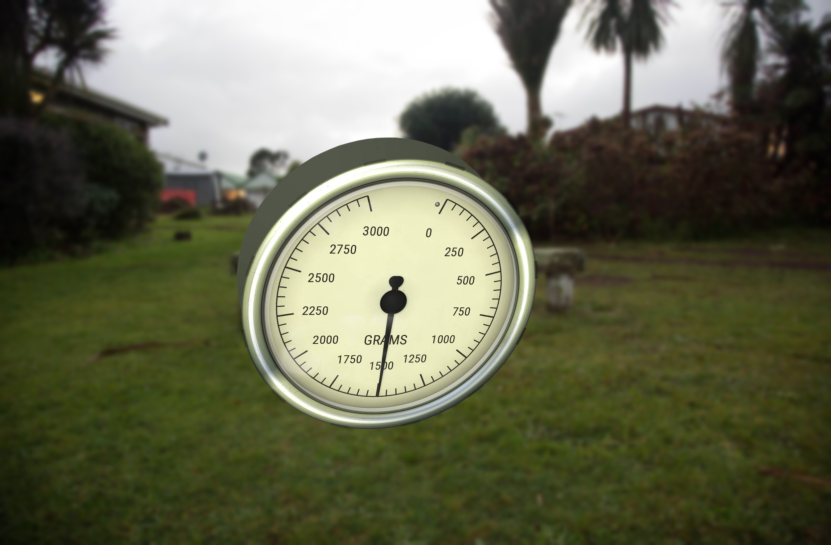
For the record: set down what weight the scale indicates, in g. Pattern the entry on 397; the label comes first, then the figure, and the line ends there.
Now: 1500
